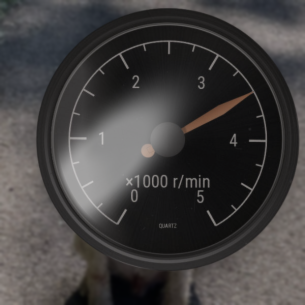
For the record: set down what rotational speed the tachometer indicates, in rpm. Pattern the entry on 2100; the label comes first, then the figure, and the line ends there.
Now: 3500
